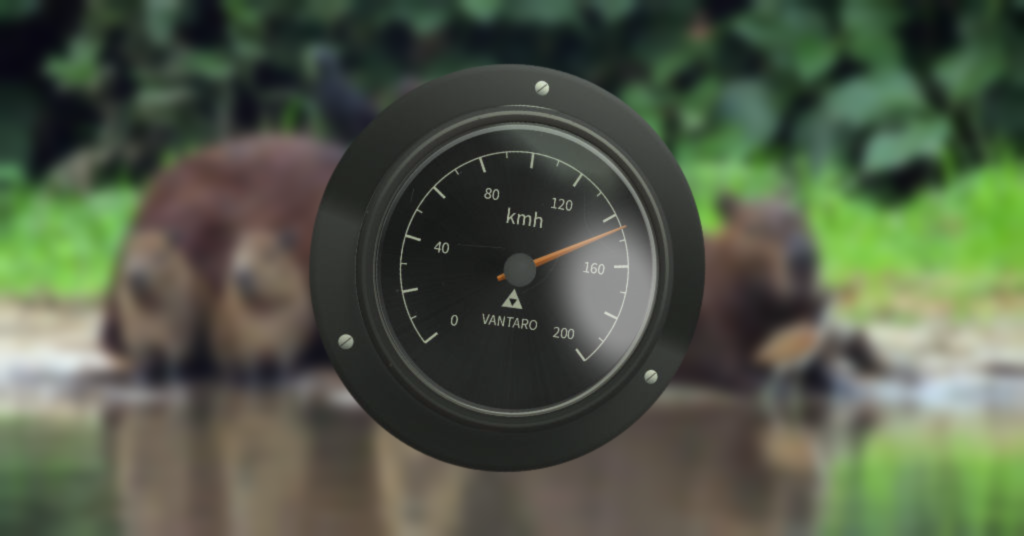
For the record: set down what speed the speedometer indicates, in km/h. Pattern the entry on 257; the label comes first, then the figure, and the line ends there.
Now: 145
